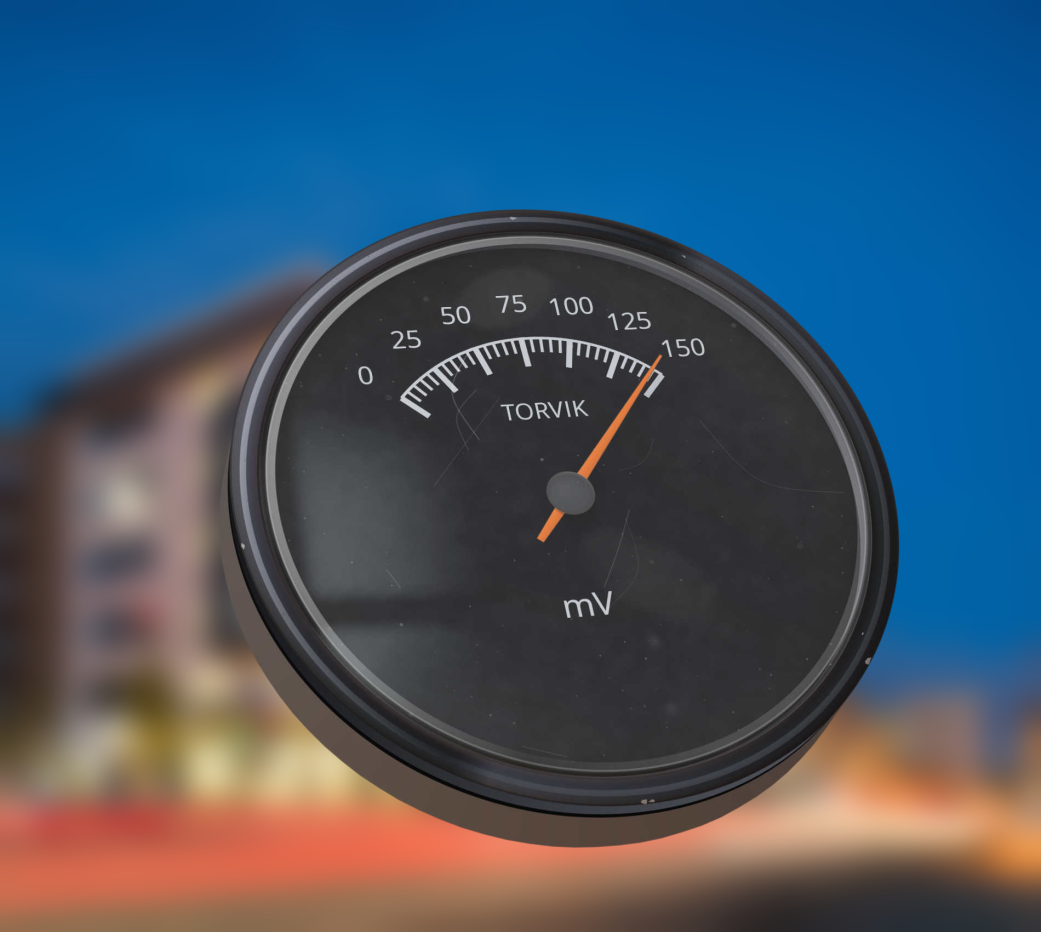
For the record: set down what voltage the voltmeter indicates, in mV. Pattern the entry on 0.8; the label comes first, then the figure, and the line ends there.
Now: 145
